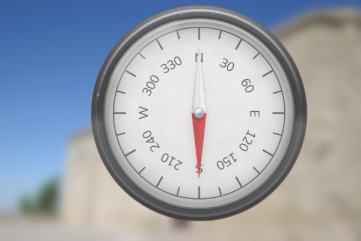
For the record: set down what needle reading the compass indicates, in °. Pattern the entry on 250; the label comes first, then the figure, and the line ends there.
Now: 180
